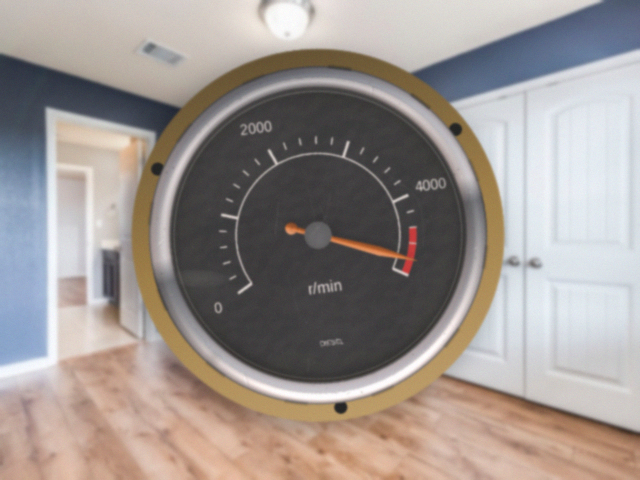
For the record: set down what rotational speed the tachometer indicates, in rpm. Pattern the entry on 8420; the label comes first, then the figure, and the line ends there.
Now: 4800
